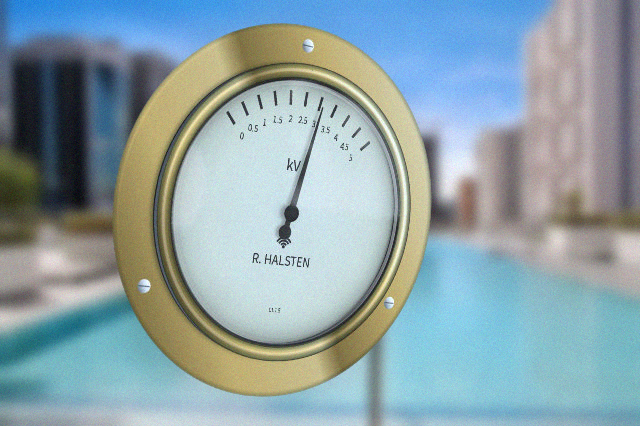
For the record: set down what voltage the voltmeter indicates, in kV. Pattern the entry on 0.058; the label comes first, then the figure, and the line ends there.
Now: 3
